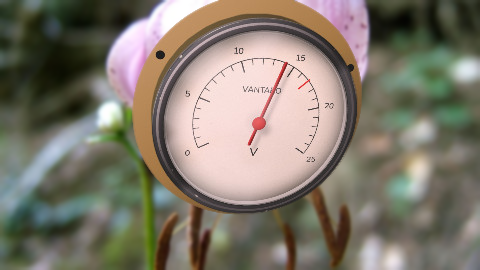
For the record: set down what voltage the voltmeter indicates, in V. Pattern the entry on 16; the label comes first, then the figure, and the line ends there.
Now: 14
